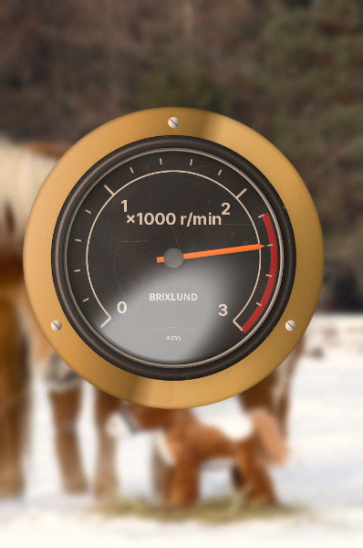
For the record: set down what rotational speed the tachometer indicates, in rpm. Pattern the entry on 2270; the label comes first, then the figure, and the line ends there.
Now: 2400
